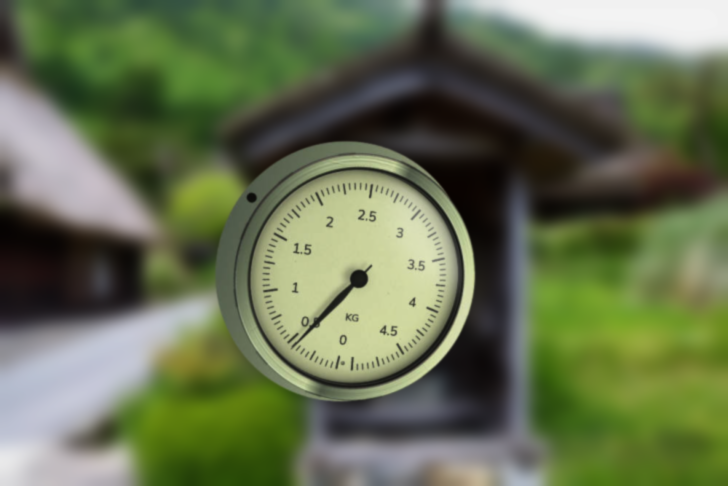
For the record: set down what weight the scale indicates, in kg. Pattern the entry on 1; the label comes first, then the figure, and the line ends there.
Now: 0.45
